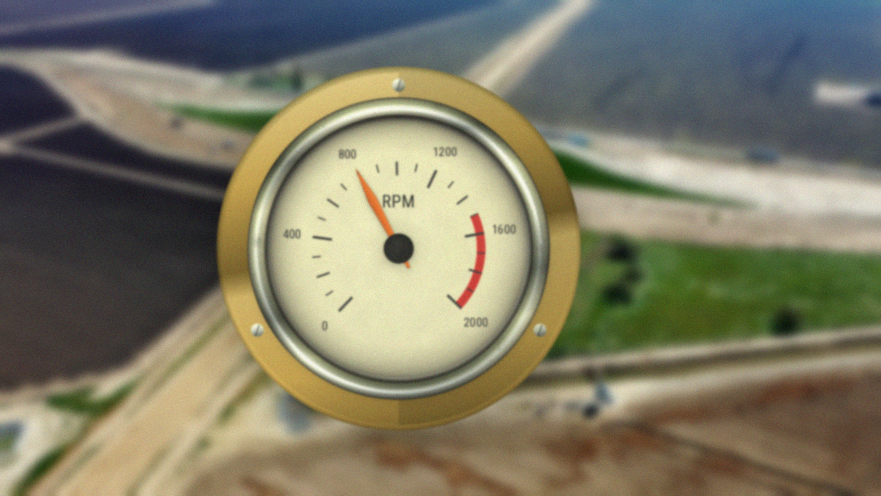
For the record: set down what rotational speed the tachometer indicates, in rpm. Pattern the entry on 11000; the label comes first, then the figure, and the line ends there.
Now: 800
